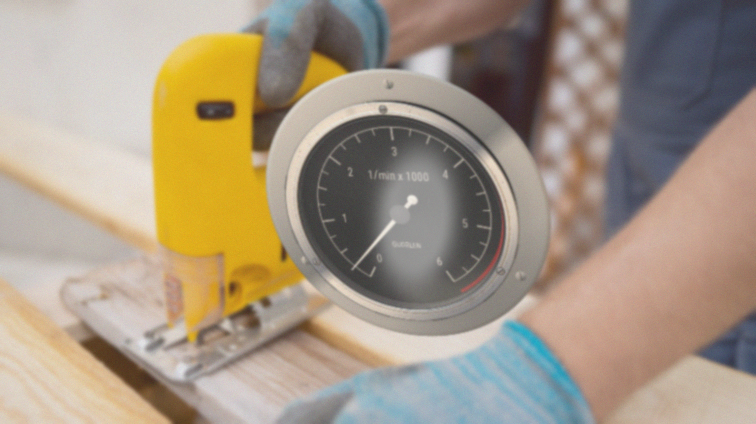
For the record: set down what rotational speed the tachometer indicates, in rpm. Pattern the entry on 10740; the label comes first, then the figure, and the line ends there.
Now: 250
